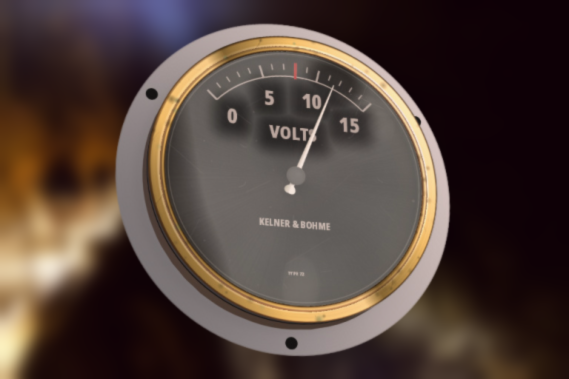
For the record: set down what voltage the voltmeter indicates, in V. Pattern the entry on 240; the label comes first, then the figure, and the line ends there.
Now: 11.5
